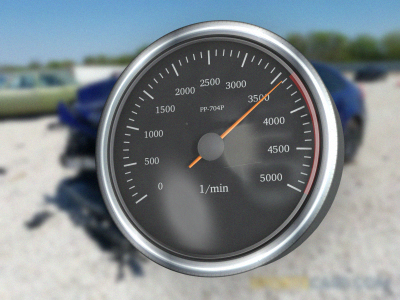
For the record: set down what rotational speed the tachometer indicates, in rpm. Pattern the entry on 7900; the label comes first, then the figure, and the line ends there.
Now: 3600
